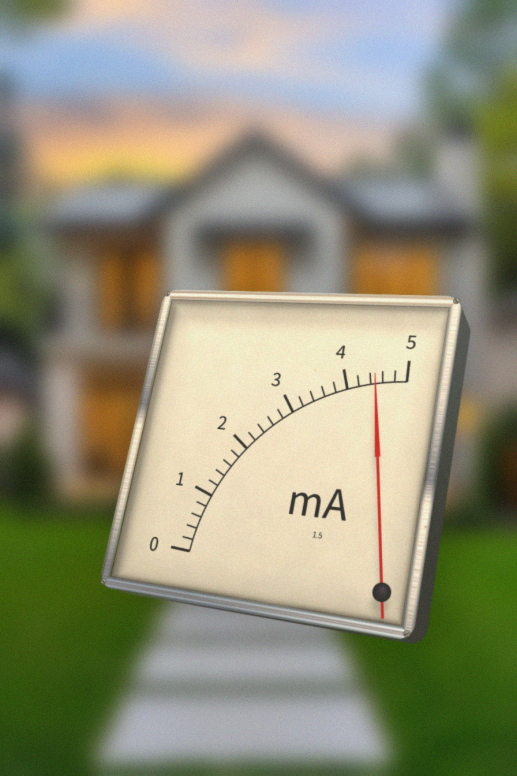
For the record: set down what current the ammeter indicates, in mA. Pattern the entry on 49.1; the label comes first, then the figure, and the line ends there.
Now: 4.5
